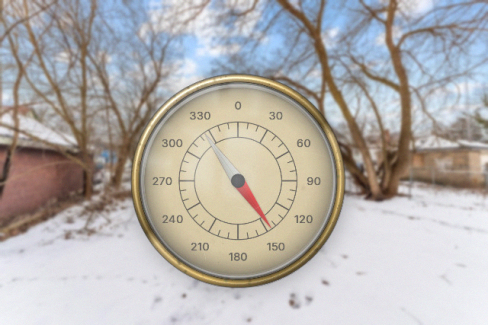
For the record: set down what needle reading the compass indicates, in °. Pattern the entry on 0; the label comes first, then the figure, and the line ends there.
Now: 145
